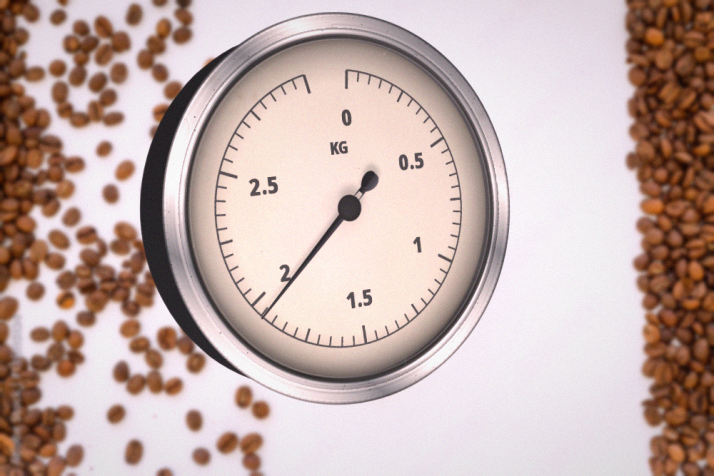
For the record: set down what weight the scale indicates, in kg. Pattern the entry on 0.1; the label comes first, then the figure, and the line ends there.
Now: 1.95
